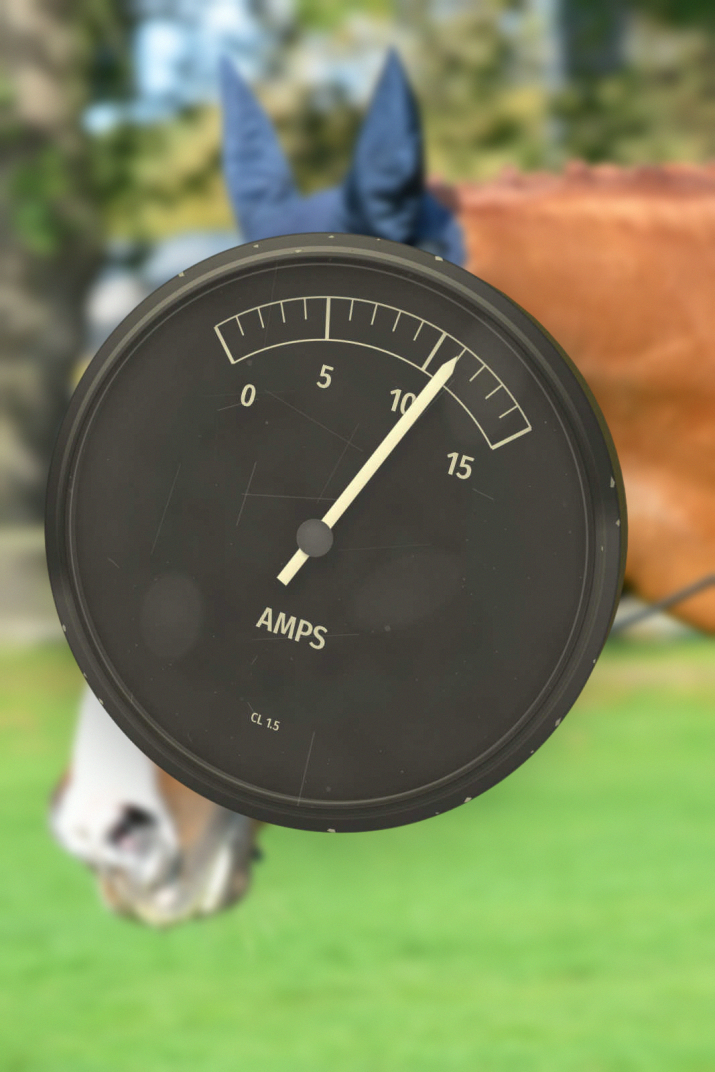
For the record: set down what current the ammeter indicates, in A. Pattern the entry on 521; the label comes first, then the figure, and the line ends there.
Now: 11
